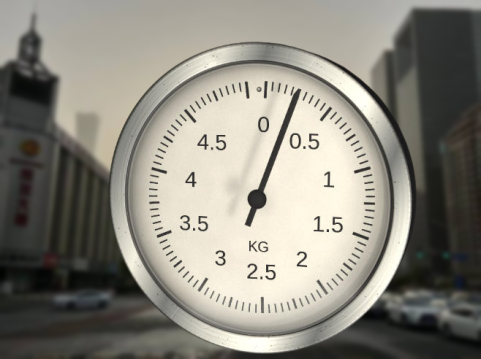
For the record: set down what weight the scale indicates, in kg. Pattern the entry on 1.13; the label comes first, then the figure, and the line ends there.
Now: 0.25
